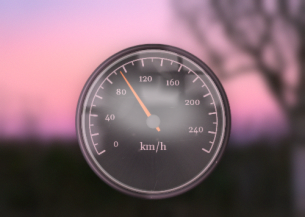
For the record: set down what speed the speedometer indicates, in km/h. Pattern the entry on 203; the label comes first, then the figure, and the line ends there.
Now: 95
